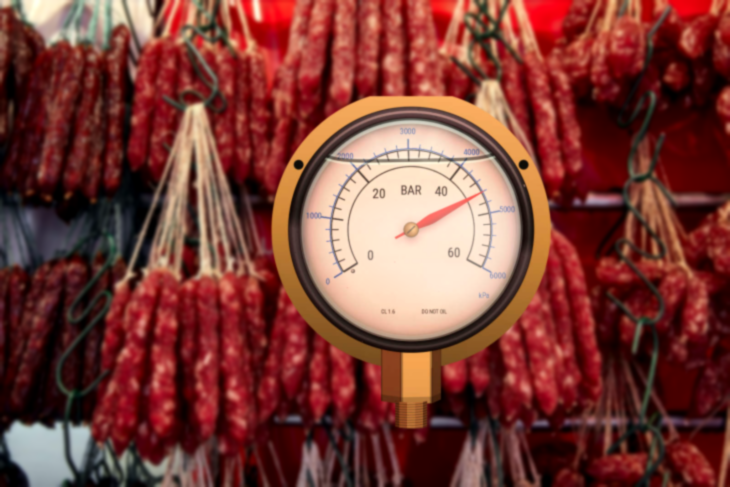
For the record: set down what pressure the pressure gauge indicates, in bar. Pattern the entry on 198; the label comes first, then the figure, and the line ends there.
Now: 46
